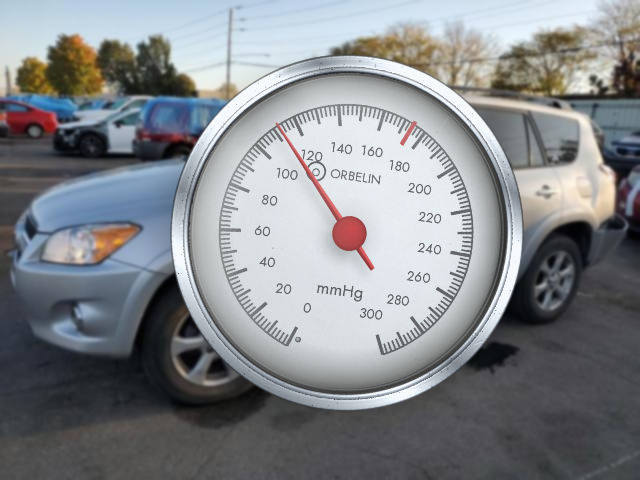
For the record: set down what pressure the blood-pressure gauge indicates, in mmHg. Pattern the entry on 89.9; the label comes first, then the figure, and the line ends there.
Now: 112
